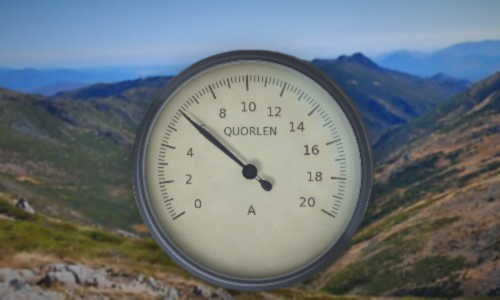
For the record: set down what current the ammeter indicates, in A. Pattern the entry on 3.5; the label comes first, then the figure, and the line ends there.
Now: 6
